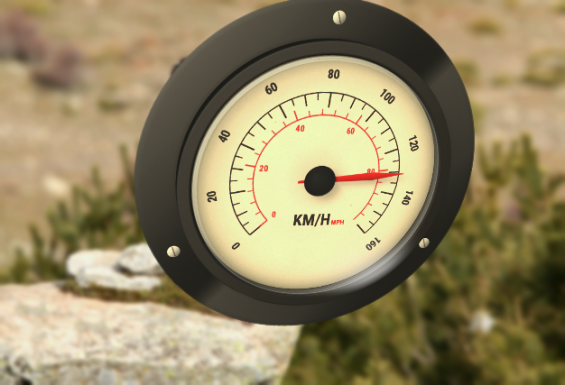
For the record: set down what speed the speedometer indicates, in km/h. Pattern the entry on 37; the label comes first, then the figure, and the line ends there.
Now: 130
